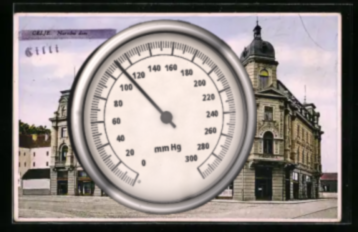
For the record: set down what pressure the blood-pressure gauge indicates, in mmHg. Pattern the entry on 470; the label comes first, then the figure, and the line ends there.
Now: 110
